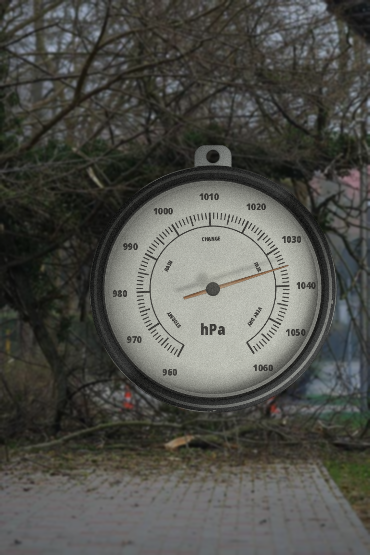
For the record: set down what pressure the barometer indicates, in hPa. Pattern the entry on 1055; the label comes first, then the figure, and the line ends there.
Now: 1035
